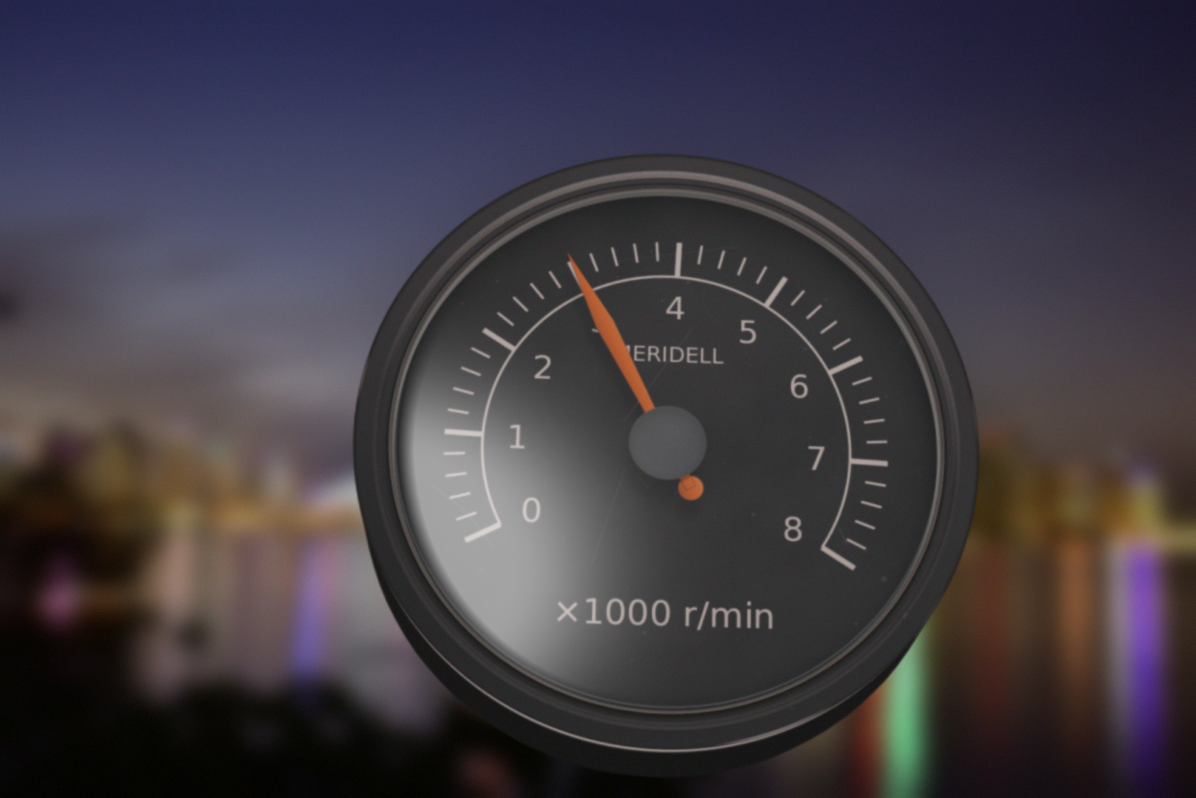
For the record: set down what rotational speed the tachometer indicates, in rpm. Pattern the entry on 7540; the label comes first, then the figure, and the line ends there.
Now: 3000
